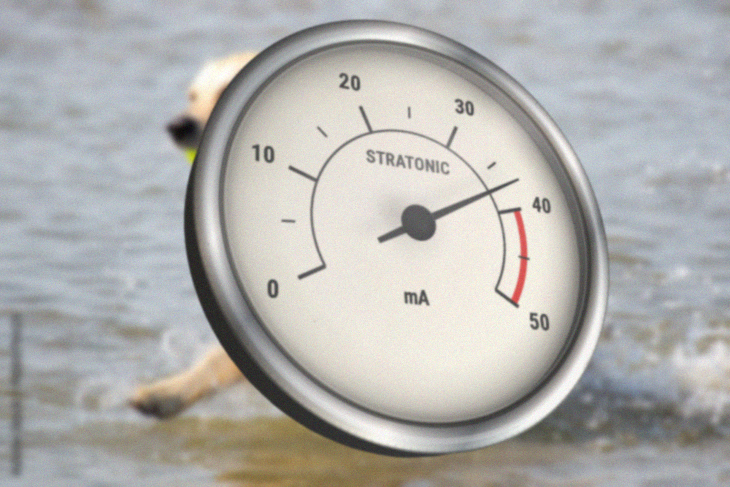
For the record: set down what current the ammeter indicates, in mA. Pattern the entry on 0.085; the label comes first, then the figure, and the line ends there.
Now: 37.5
